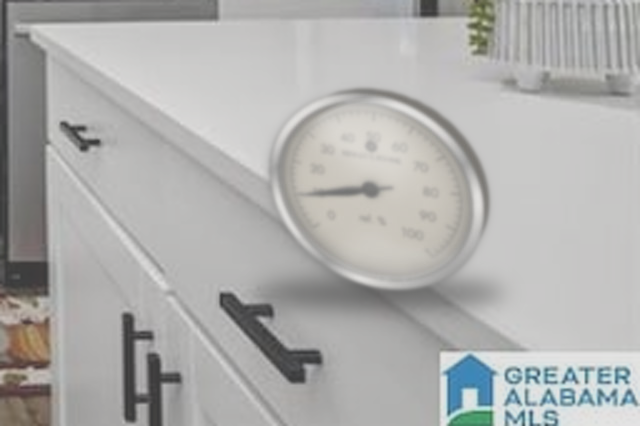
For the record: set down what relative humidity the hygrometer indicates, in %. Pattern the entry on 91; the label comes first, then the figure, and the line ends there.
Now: 10
